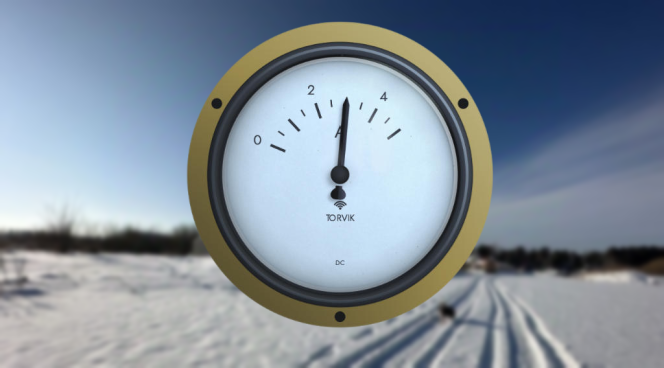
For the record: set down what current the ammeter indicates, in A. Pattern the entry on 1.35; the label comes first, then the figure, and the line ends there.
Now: 3
